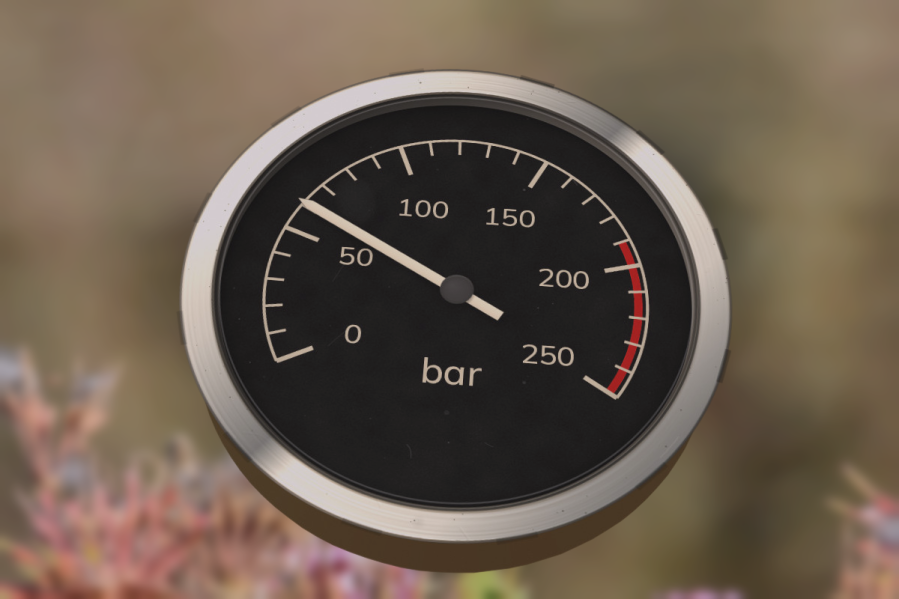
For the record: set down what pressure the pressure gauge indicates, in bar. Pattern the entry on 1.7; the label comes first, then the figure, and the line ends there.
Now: 60
